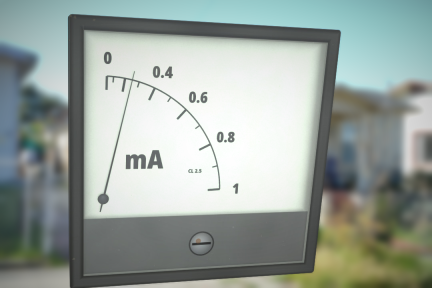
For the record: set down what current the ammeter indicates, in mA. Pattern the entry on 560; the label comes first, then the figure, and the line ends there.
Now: 0.25
